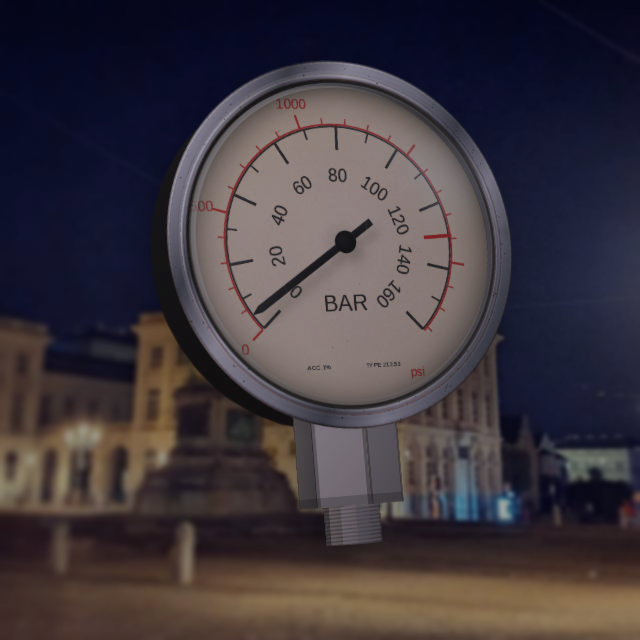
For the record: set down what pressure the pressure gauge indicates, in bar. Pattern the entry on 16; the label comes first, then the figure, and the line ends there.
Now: 5
